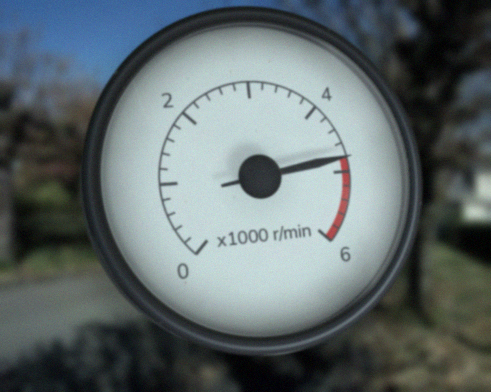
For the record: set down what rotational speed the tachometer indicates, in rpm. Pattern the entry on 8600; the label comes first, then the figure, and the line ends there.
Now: 4800
